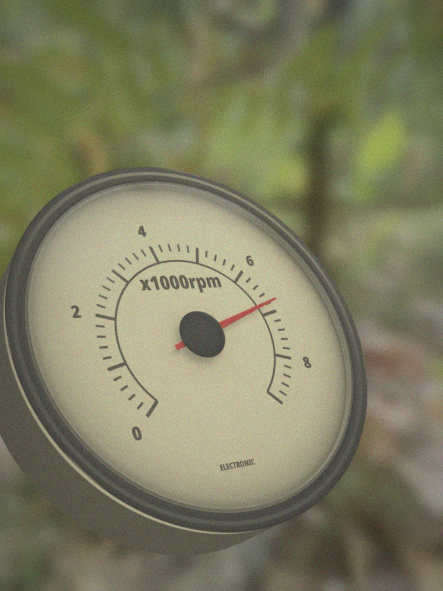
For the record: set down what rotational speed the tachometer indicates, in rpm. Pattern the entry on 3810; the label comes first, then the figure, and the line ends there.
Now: 6800
